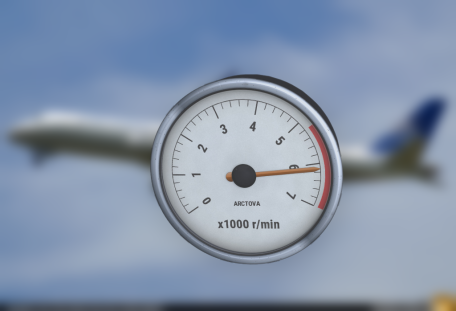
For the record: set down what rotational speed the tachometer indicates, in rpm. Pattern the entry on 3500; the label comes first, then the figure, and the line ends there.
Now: 6100
